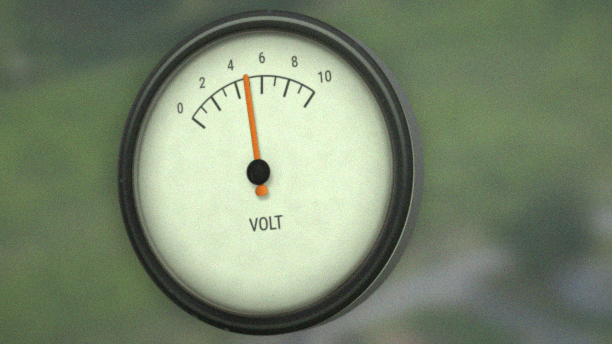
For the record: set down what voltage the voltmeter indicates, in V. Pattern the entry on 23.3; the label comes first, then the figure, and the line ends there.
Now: 5
